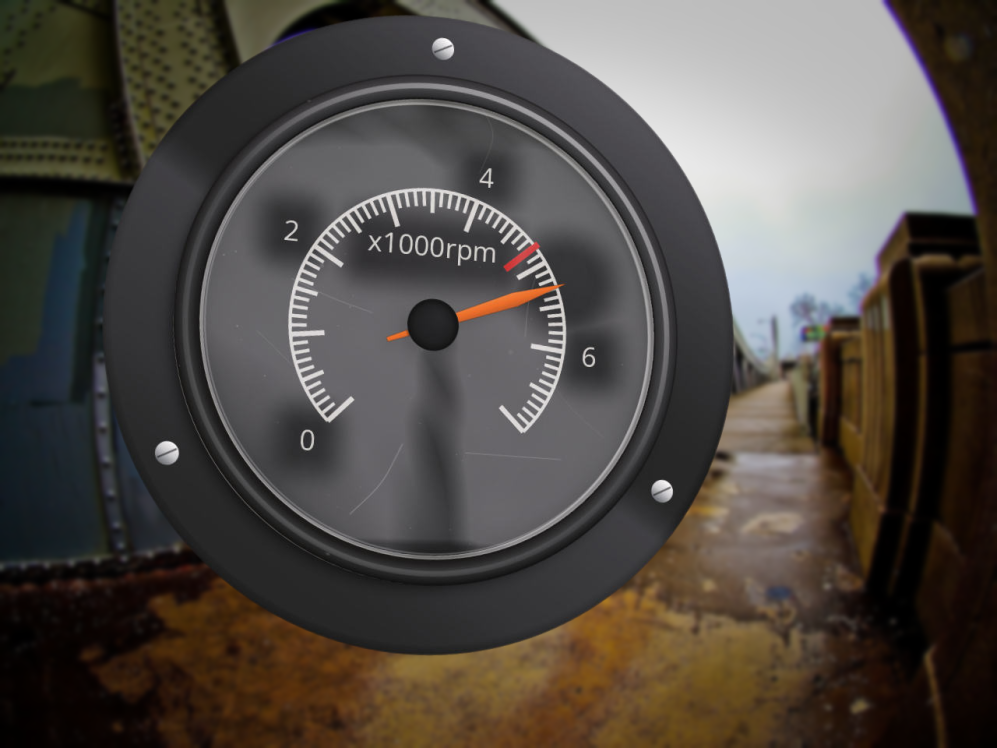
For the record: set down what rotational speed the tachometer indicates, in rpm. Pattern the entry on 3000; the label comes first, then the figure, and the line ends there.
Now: 5300
